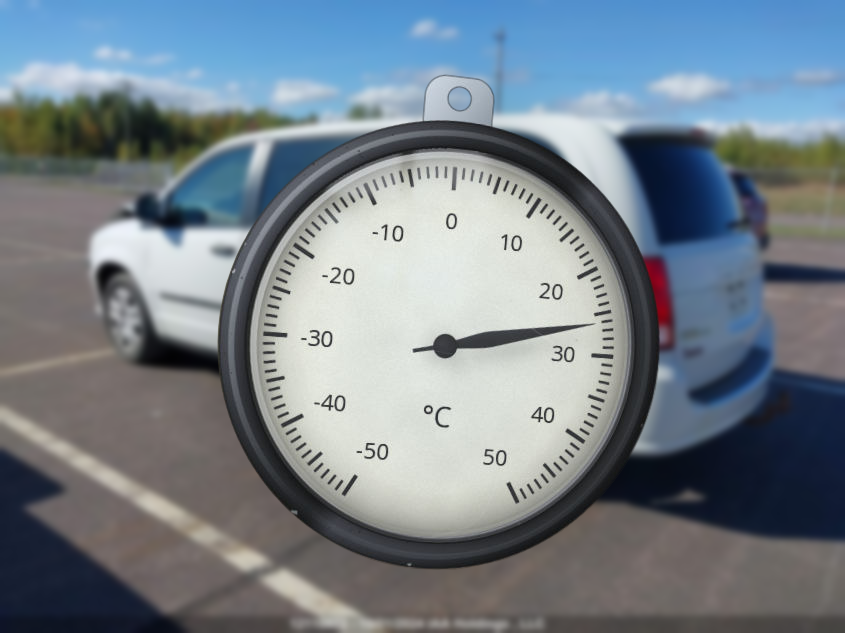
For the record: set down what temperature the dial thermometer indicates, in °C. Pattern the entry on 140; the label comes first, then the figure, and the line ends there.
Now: 26
